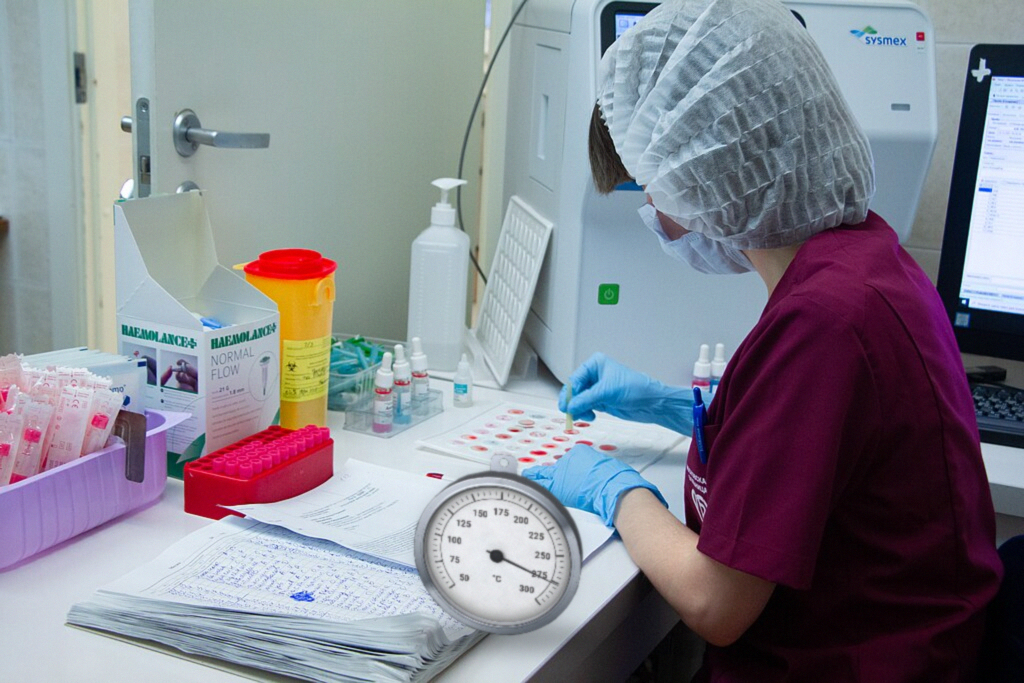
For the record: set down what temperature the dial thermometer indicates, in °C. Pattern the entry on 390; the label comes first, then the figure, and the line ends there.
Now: 275
